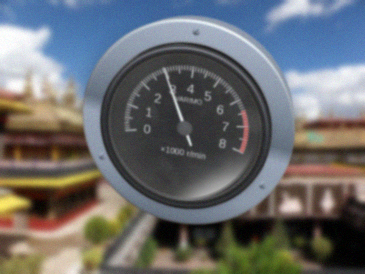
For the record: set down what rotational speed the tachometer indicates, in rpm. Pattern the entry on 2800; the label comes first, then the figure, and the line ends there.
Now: 3000
